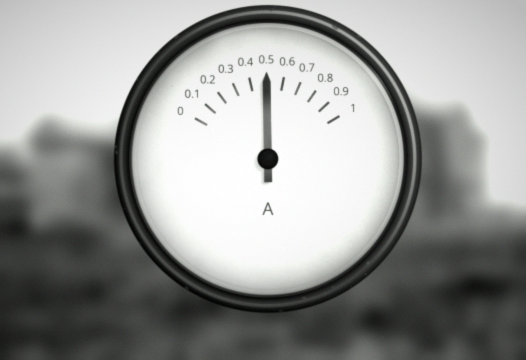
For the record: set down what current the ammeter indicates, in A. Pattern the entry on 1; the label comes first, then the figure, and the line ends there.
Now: 0.5
